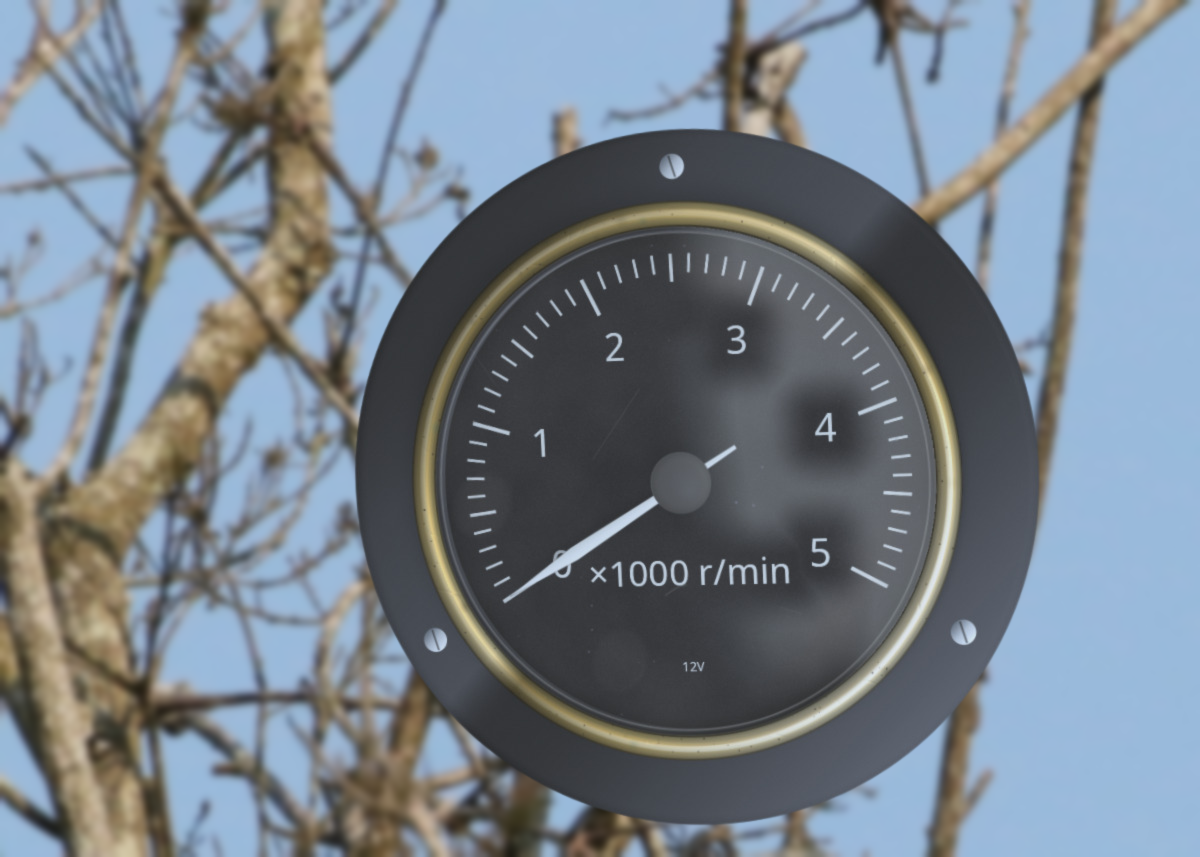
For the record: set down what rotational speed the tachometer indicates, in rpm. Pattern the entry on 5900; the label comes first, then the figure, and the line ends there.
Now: 0
